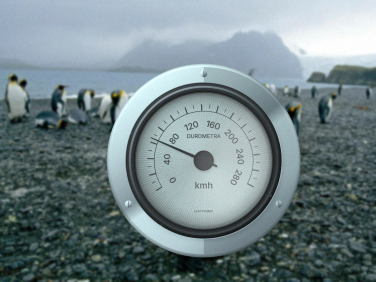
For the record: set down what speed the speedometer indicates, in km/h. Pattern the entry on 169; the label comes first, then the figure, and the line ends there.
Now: 65
